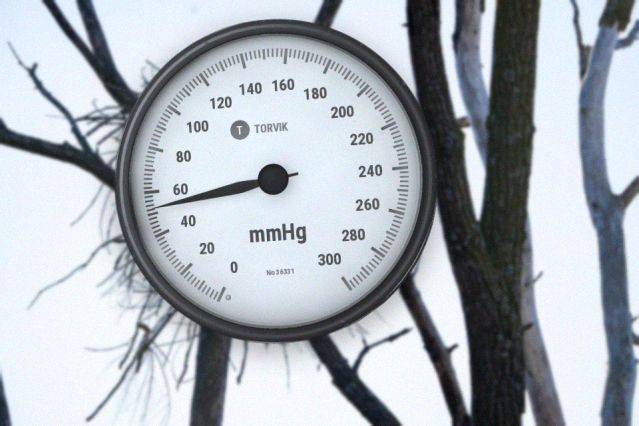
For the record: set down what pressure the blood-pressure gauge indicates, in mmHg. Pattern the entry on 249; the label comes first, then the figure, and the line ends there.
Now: 52
